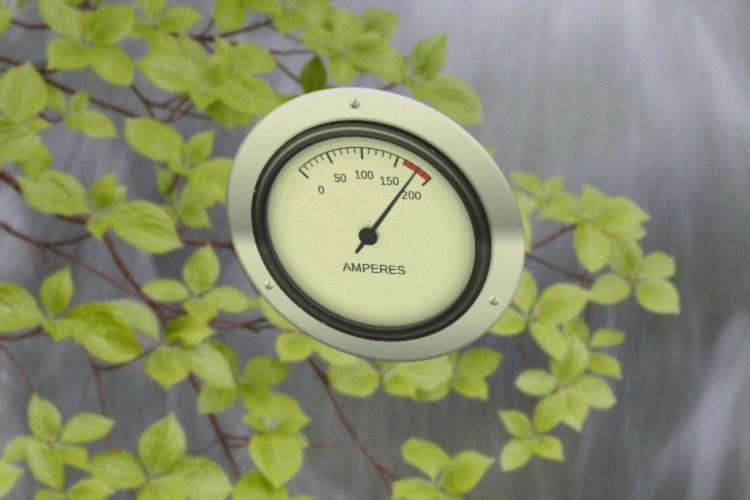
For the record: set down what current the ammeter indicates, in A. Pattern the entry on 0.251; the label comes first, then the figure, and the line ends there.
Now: 180
